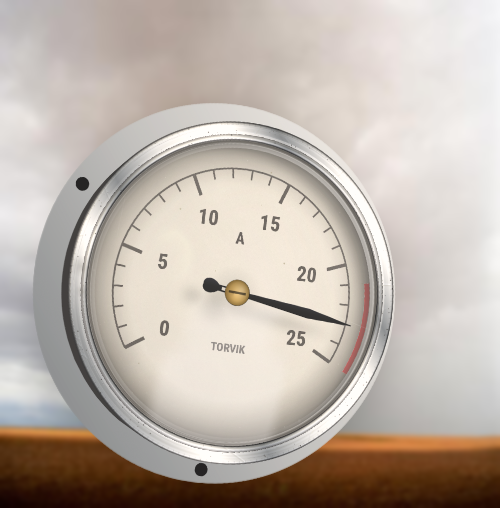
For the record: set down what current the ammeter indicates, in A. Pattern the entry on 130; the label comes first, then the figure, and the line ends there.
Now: 23
